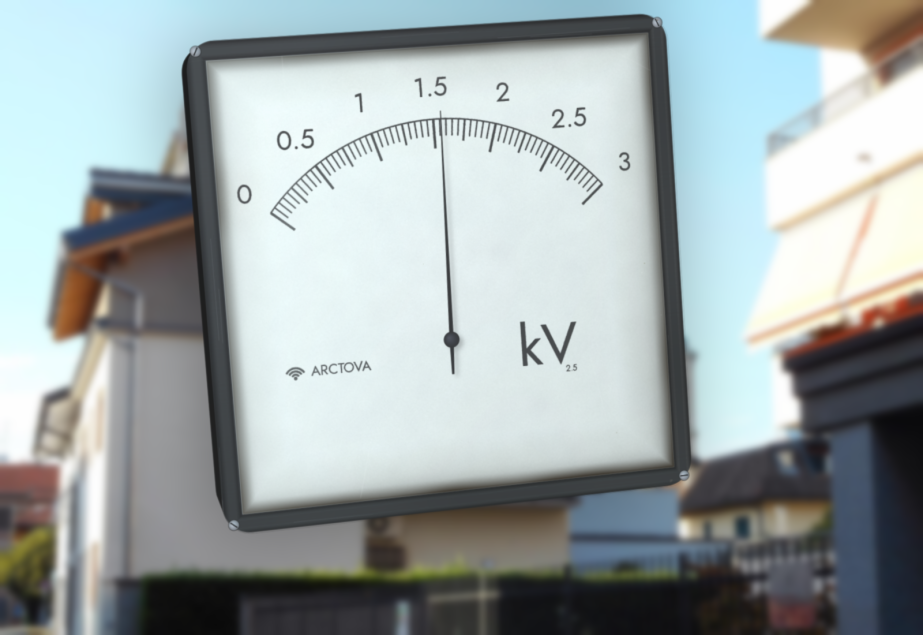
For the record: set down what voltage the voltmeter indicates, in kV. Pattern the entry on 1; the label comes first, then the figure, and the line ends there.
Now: 1.55
